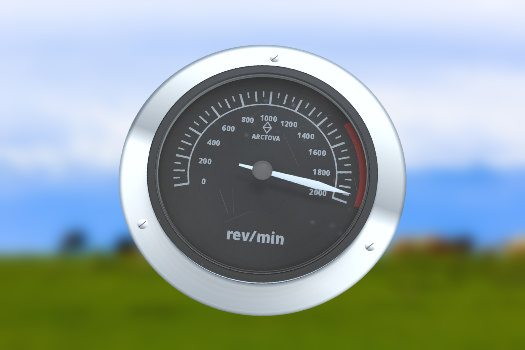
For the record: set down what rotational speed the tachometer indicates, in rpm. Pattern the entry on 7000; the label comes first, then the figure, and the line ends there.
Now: 1950
